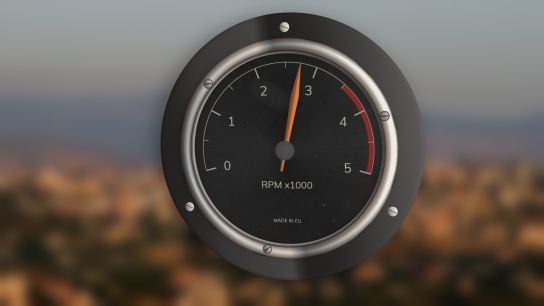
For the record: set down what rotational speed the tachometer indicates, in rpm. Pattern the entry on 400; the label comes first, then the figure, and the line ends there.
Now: 2750
